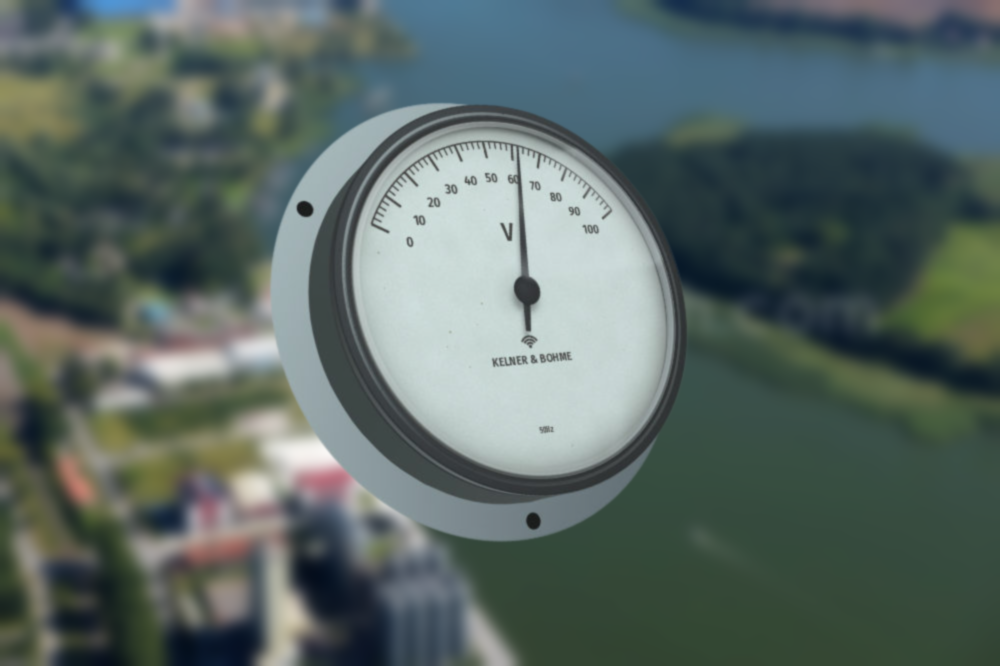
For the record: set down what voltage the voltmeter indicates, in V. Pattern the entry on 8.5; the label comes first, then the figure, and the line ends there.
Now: 60
